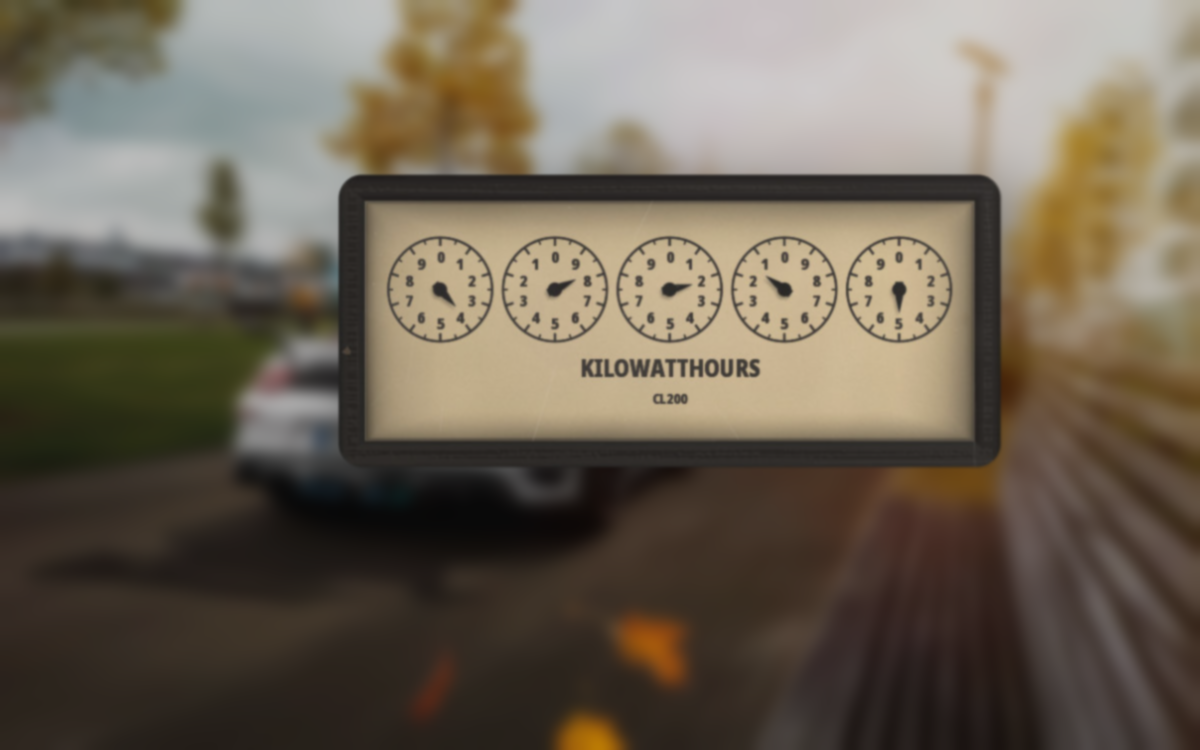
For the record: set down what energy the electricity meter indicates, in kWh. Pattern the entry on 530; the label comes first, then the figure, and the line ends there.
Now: 38215
